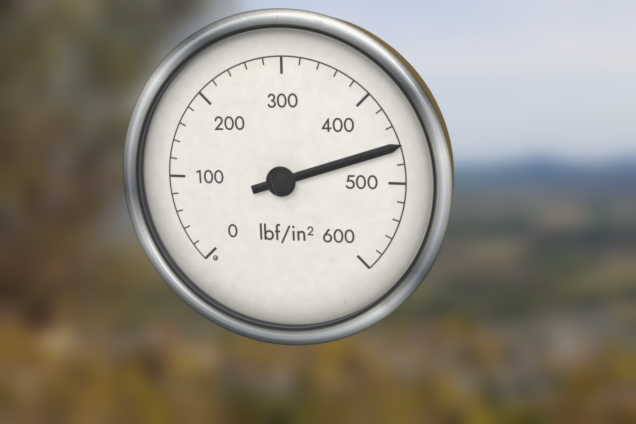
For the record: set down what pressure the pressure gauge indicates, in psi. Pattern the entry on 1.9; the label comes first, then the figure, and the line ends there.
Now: 460
